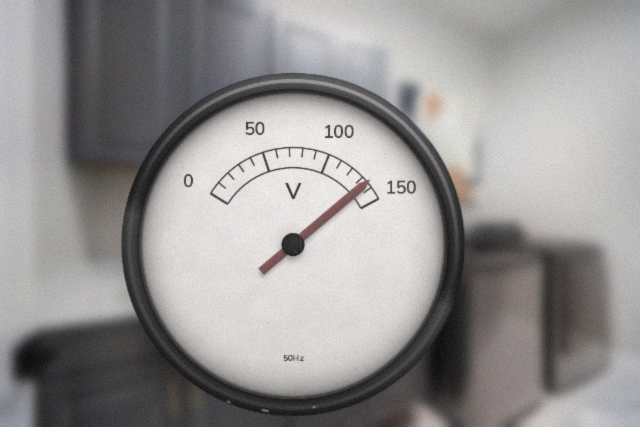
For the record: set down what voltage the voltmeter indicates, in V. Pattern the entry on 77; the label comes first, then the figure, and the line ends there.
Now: 135
